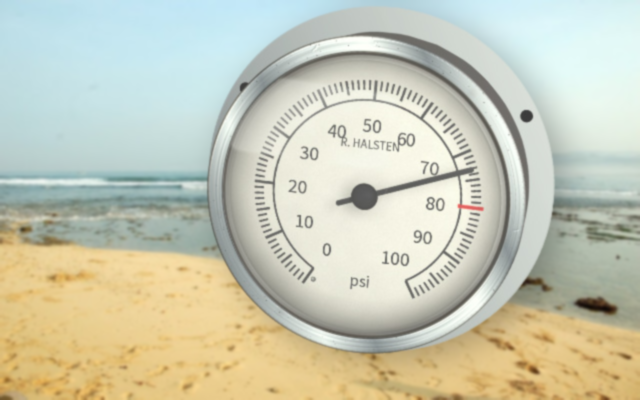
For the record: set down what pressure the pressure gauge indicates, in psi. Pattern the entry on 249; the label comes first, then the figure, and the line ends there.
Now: 73
